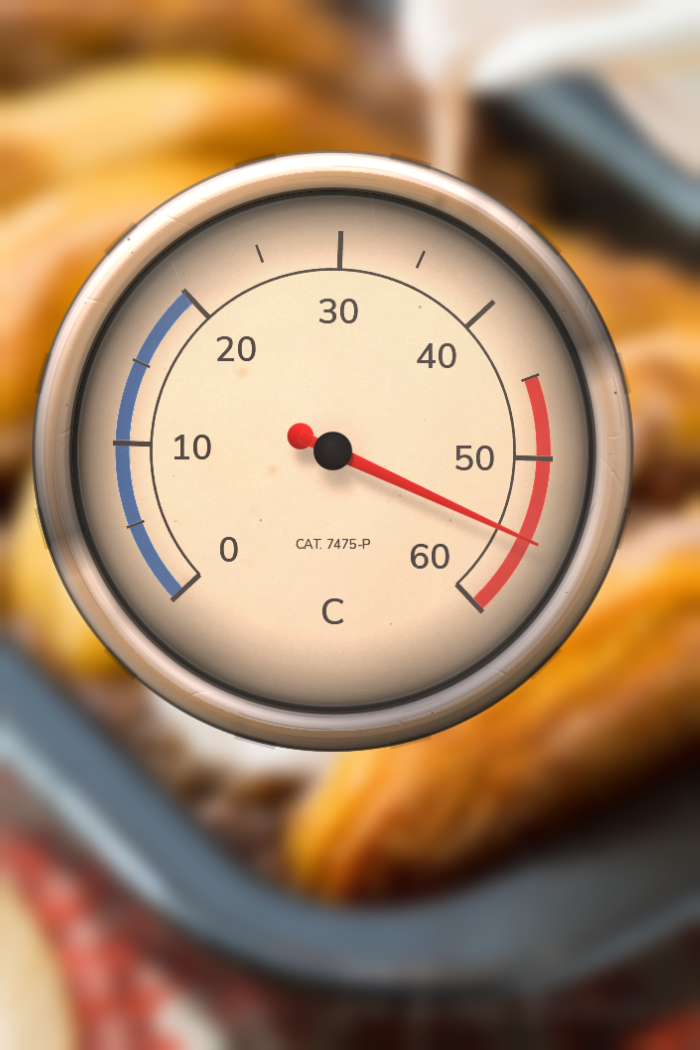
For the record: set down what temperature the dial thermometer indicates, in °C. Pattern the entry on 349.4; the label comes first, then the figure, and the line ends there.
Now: 55
